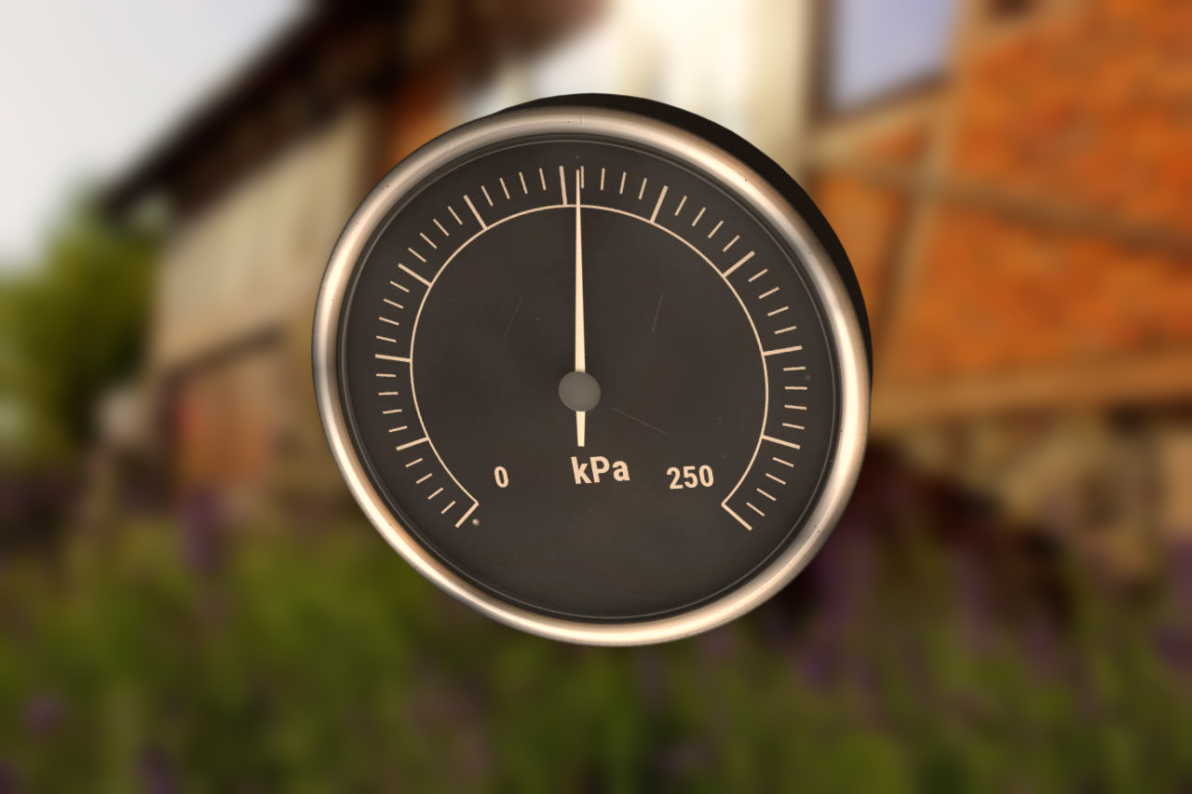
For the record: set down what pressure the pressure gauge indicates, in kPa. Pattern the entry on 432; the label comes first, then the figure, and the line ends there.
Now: 130
